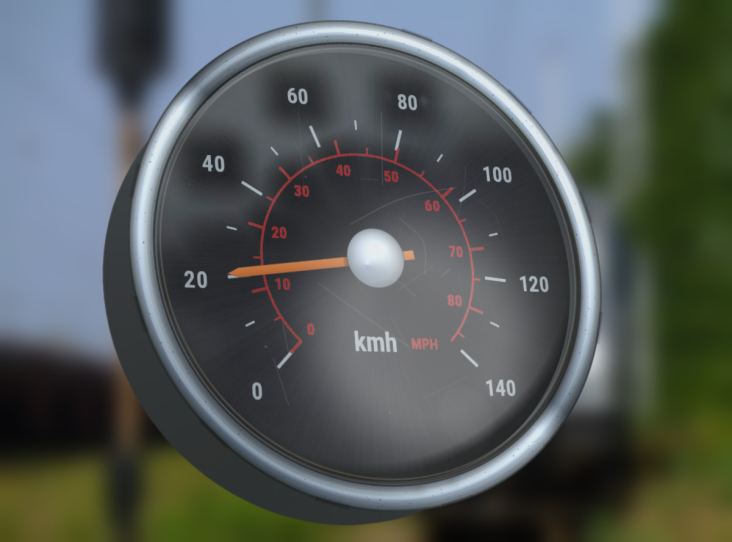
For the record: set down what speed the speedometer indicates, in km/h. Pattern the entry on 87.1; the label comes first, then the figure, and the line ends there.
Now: 20
